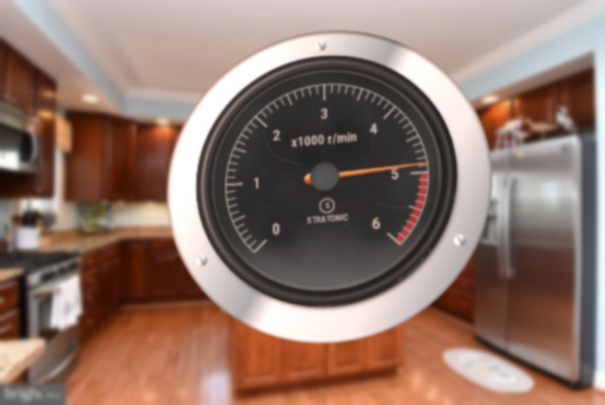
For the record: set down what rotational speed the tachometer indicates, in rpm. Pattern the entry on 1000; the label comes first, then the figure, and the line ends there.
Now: 4900
